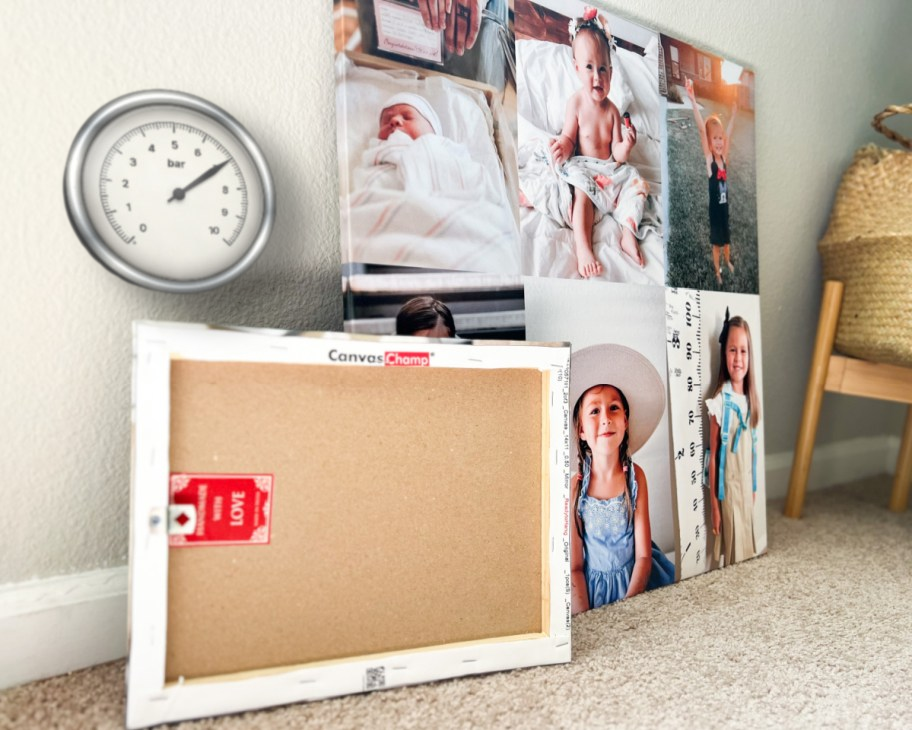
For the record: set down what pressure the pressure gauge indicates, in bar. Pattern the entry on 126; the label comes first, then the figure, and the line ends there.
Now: 7
